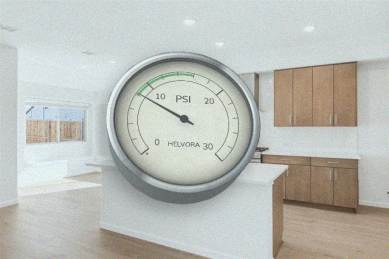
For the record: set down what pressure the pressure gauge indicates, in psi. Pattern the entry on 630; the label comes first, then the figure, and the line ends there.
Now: 8
